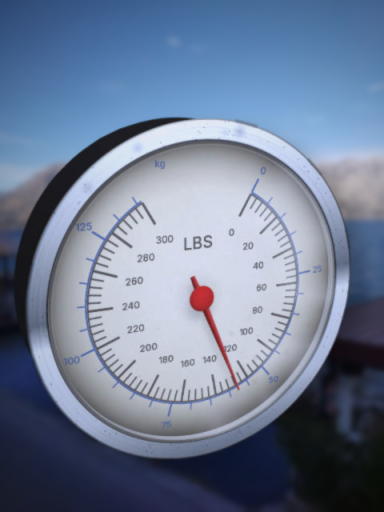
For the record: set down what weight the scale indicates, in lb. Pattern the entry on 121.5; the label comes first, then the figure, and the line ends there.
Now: 128
